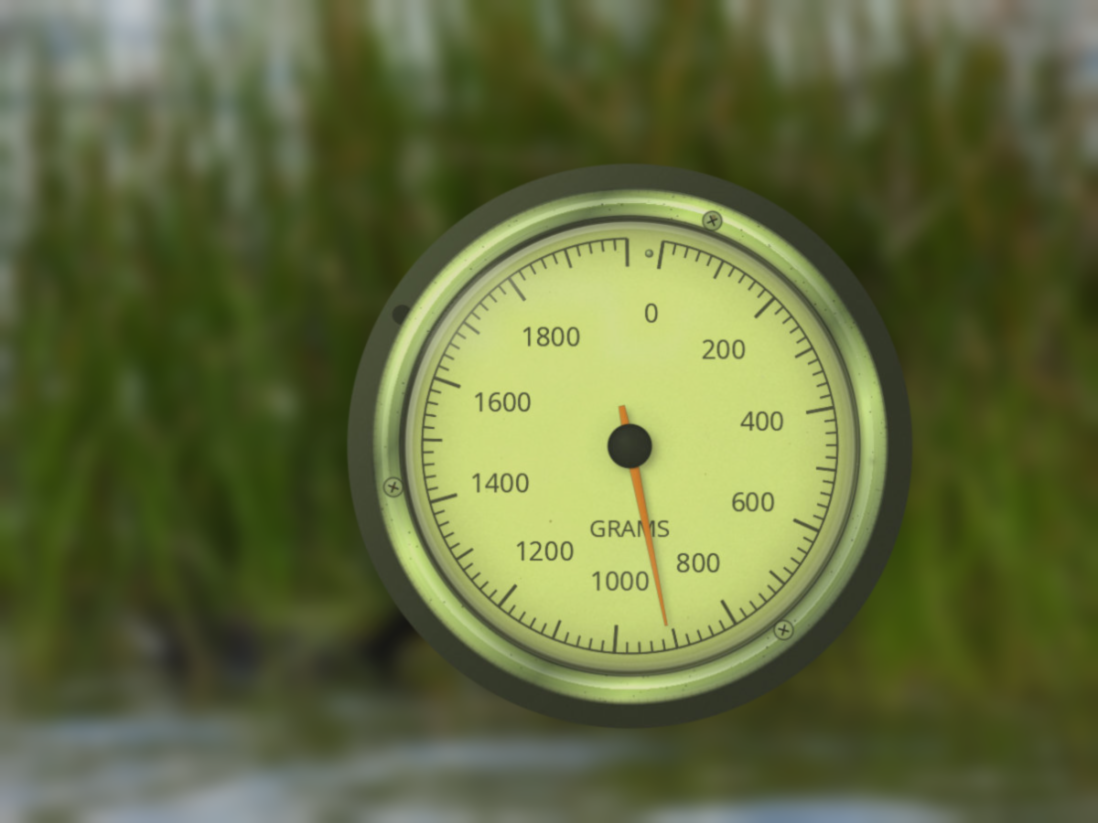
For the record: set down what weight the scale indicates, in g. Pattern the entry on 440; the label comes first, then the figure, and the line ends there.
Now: 910
